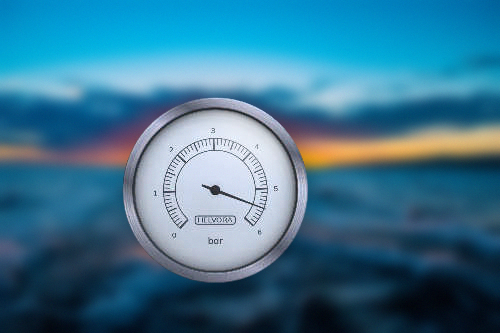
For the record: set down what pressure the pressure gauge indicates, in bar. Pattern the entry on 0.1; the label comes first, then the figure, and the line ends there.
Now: 5.5
